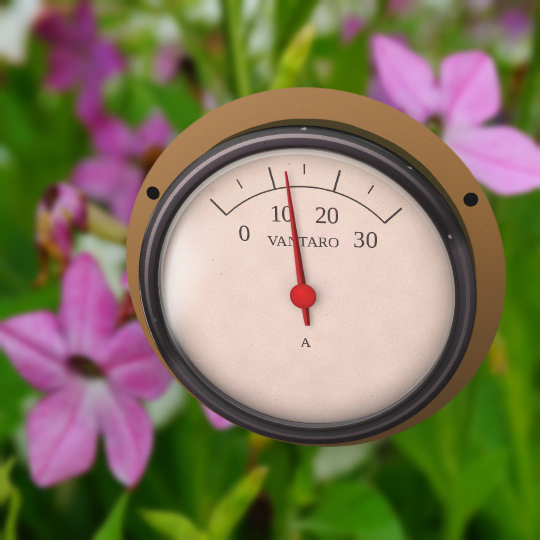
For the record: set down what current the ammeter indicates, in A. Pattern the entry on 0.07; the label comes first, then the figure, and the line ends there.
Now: 12.5
